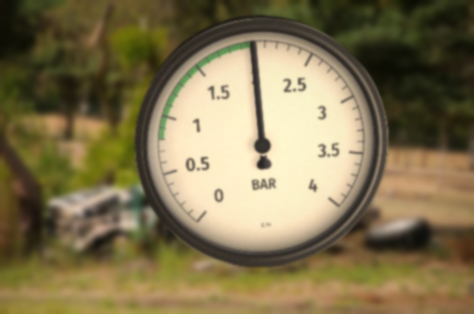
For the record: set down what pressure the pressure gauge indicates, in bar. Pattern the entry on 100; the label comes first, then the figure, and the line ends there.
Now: 2
